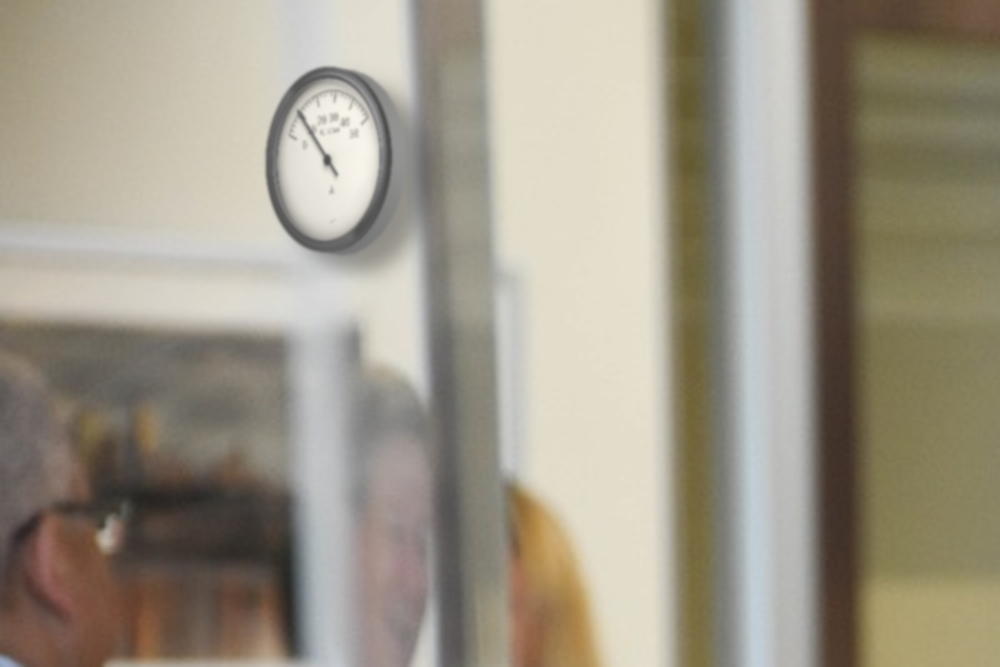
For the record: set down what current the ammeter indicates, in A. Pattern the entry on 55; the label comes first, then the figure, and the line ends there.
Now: 10
